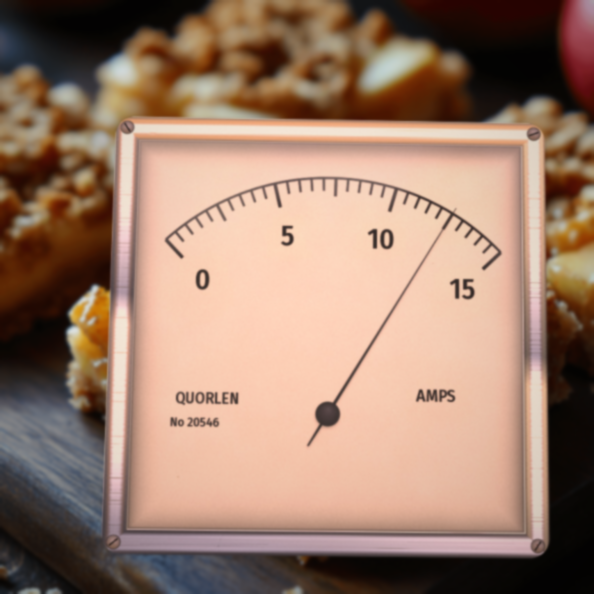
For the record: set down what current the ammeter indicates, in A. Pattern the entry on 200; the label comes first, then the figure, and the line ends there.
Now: 12.5
